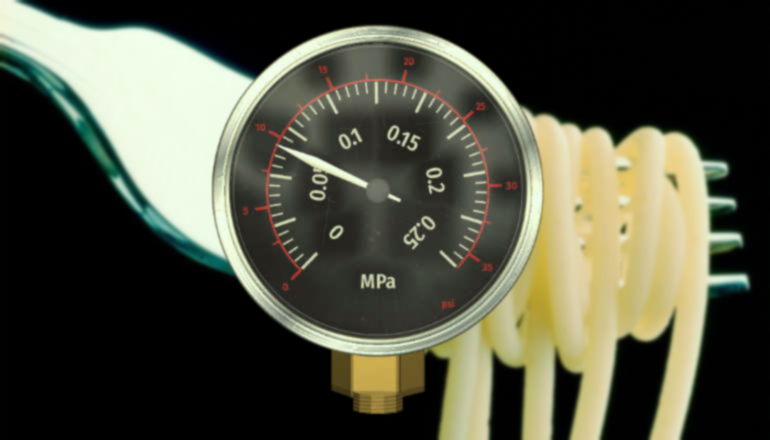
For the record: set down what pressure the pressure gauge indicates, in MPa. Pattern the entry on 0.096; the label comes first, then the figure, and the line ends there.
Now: 0.065
